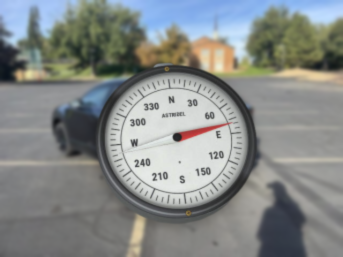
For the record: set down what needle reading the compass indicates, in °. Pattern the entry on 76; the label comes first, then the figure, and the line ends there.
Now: 80
